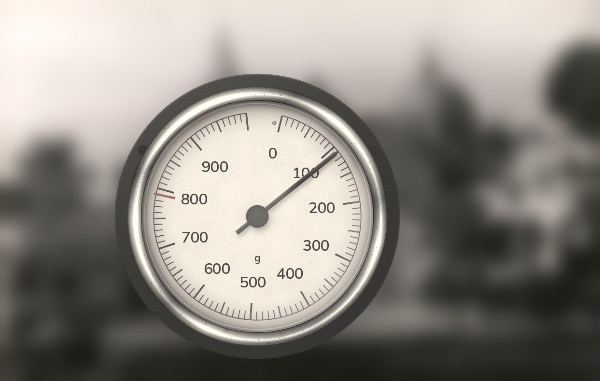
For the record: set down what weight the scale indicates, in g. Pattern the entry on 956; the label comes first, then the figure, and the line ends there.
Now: 110
